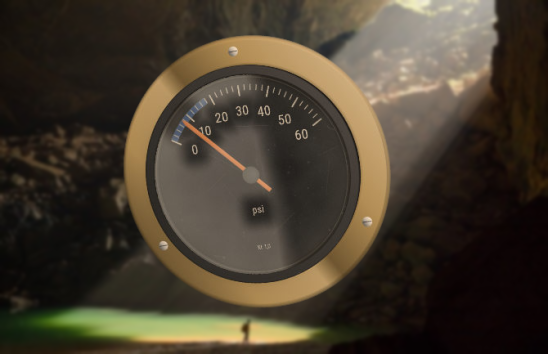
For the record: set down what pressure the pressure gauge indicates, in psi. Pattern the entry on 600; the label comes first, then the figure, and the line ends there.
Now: 8
